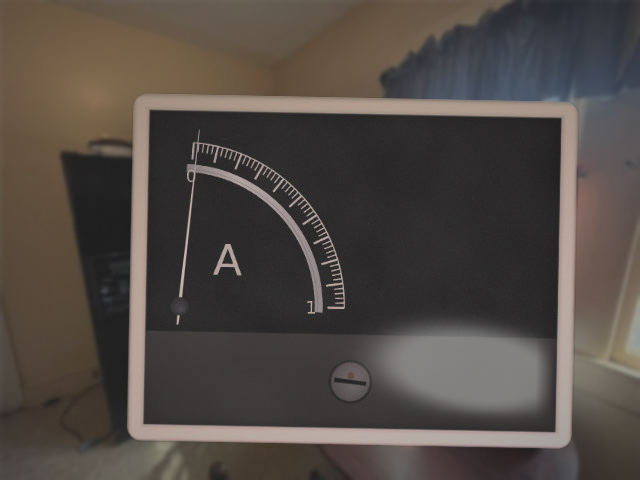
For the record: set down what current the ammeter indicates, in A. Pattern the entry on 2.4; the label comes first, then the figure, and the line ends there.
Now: 0.02
